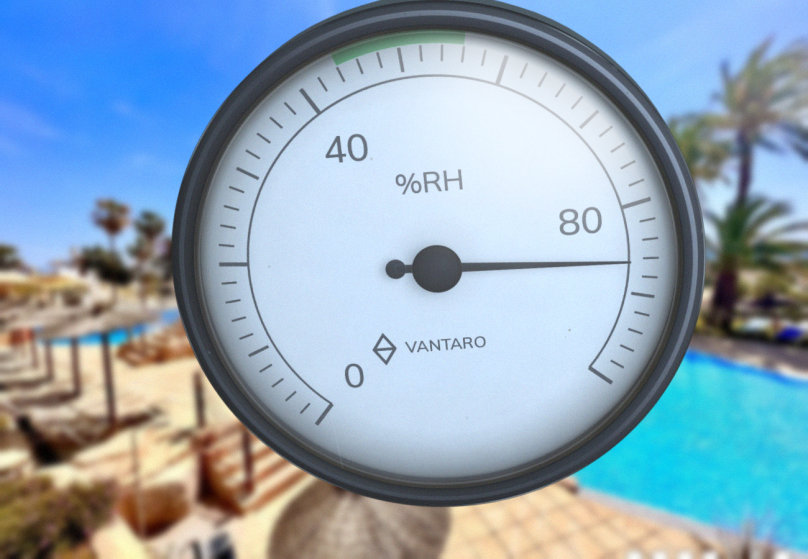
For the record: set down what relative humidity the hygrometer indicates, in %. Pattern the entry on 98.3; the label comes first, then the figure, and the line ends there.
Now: 86
